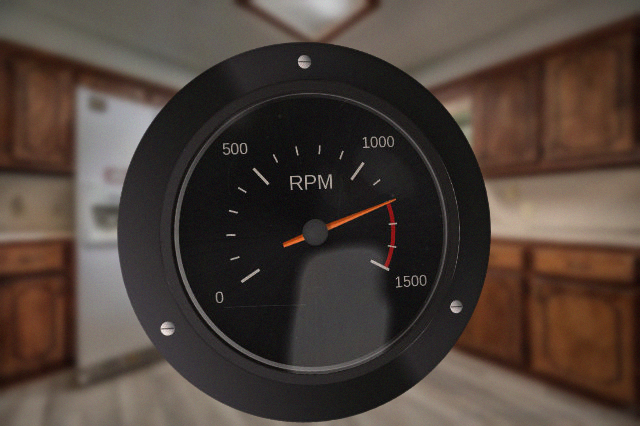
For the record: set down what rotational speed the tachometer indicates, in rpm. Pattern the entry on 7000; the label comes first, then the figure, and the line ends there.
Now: 1200
